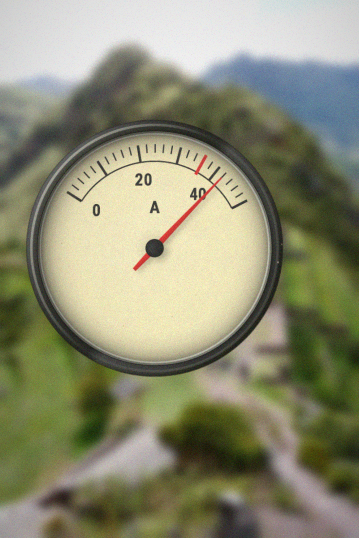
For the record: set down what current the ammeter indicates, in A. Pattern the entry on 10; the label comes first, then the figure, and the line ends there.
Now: 42
